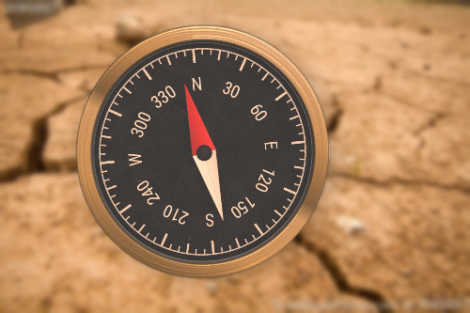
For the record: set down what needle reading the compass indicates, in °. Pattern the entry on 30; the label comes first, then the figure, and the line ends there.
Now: 350
